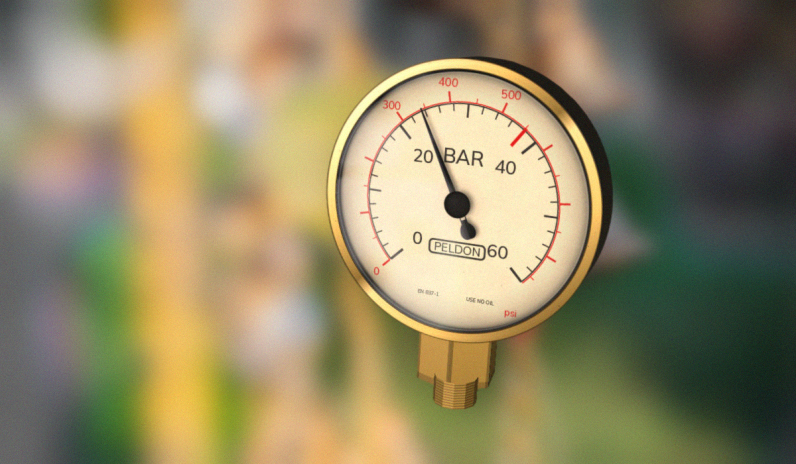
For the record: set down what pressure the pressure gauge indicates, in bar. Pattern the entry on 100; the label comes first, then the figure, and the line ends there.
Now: 24
